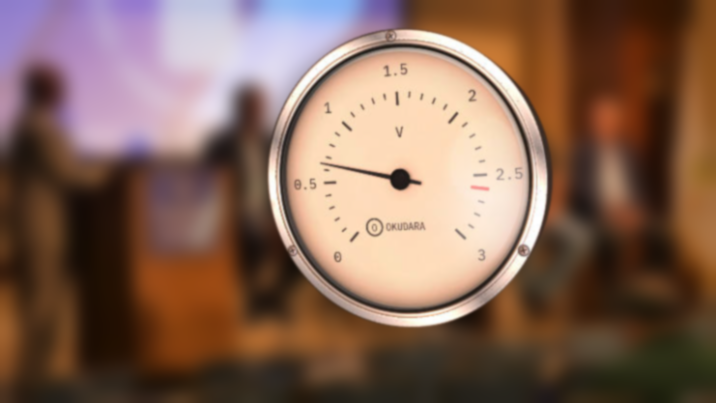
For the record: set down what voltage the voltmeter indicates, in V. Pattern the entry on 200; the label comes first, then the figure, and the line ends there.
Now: 0.65
